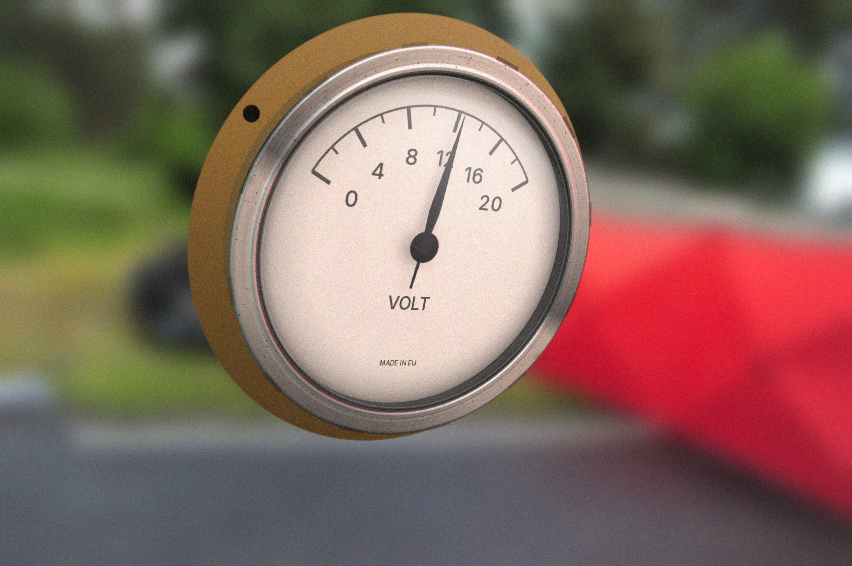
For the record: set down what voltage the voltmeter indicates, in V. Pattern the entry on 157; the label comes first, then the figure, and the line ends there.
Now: 12
